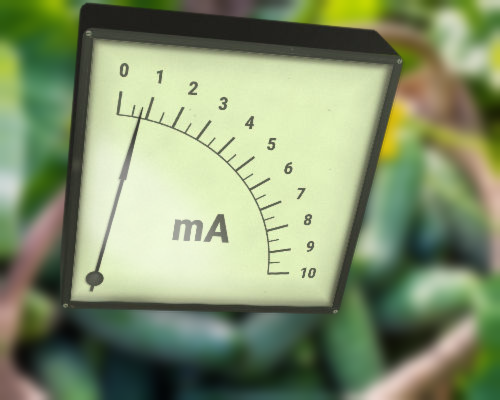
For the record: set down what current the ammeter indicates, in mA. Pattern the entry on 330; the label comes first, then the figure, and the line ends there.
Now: 0.75
